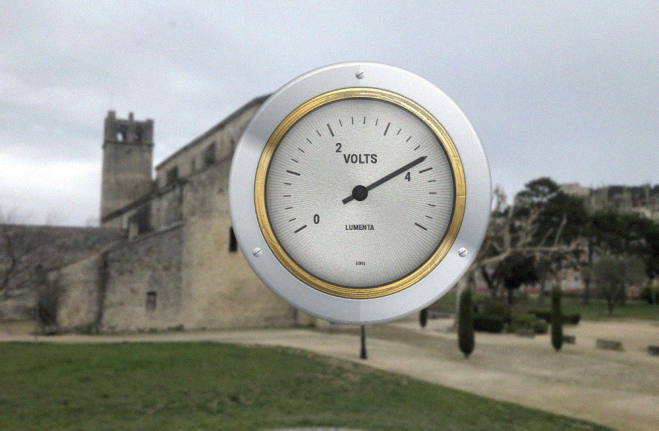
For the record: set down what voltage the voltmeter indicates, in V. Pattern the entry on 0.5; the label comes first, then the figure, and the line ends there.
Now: 3.8
